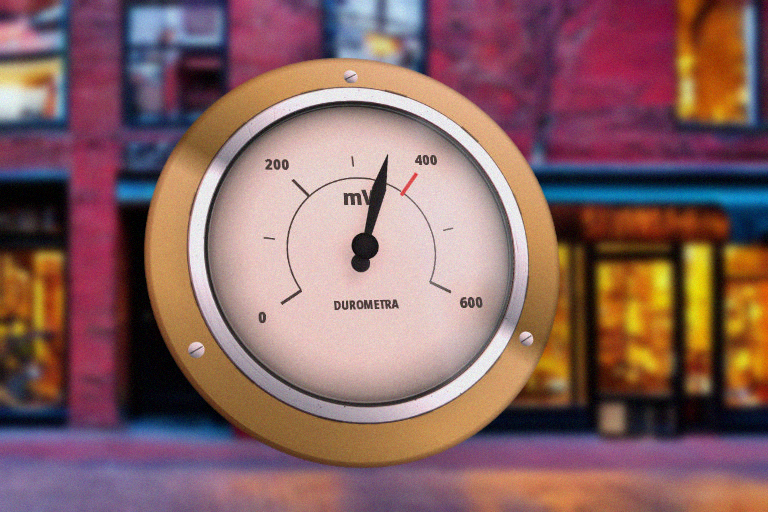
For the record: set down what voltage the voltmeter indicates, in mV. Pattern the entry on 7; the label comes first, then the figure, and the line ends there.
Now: 350
